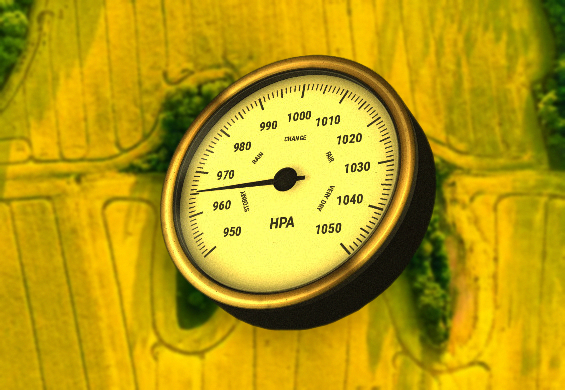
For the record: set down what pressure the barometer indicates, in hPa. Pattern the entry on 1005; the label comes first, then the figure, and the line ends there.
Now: 965
